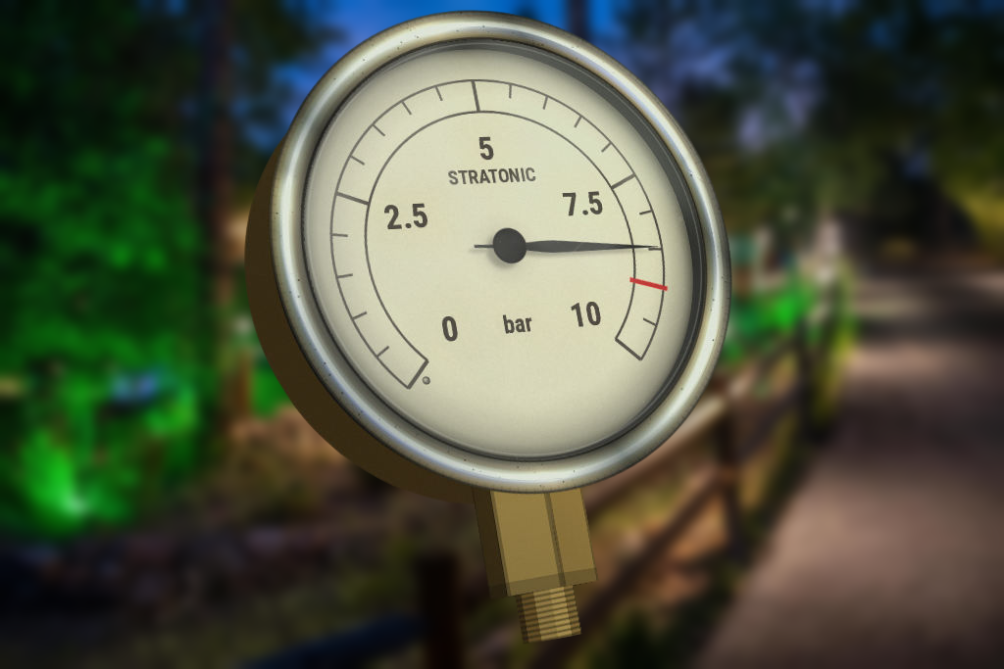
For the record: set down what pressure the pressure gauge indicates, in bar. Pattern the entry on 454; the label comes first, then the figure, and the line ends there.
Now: 8.5
